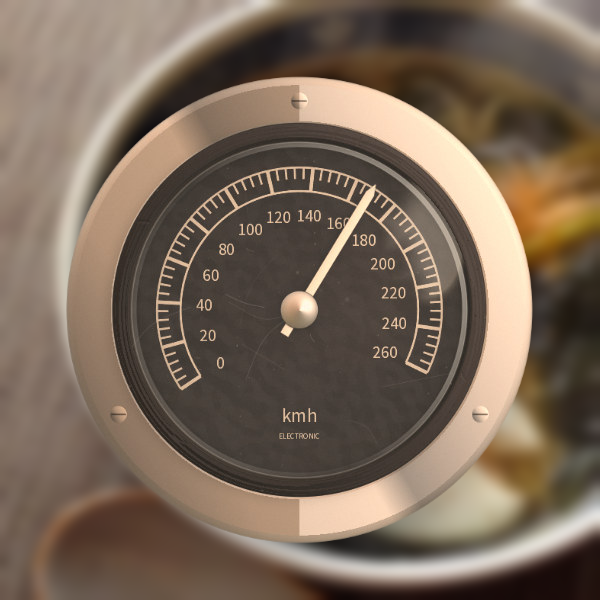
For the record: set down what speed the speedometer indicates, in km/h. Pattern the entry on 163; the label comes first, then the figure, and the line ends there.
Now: 168
